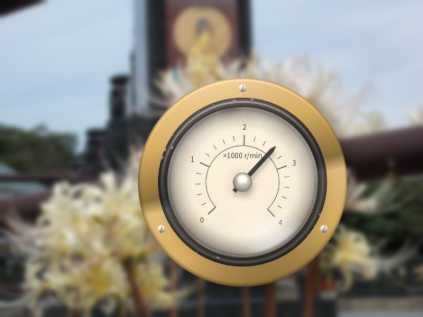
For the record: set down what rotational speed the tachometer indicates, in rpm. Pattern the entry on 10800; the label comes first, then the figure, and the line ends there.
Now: 2600
